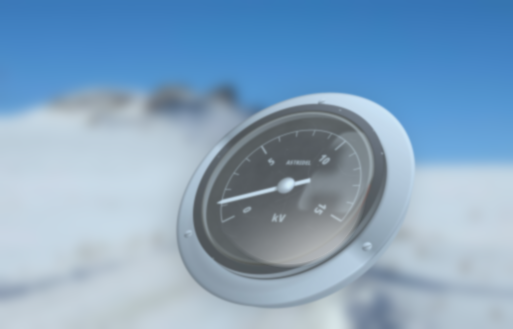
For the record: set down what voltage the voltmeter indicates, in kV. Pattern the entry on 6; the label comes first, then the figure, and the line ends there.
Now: 1
